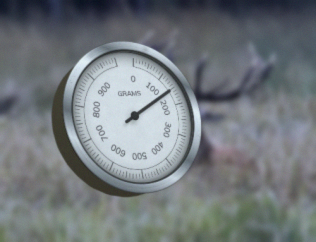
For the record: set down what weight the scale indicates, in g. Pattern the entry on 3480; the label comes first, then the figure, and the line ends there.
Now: 150
